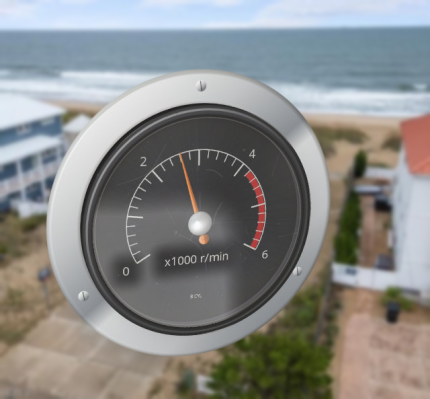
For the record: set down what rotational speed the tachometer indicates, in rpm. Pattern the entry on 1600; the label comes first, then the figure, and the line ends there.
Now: 2600
